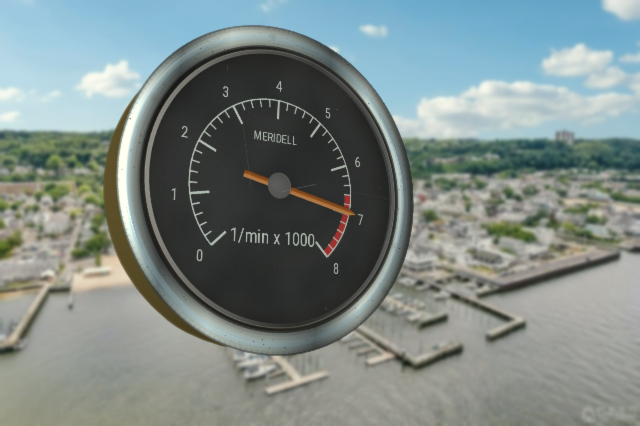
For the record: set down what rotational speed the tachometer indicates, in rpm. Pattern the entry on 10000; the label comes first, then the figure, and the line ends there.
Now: 7000
